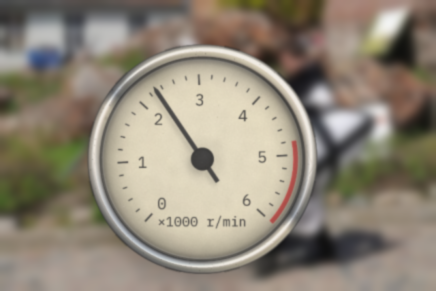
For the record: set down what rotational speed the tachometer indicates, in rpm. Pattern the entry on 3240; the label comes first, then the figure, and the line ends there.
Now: 2300
